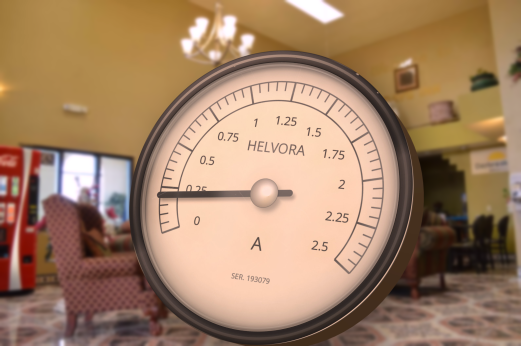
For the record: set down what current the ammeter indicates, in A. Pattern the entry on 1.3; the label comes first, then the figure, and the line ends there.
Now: 0.2
